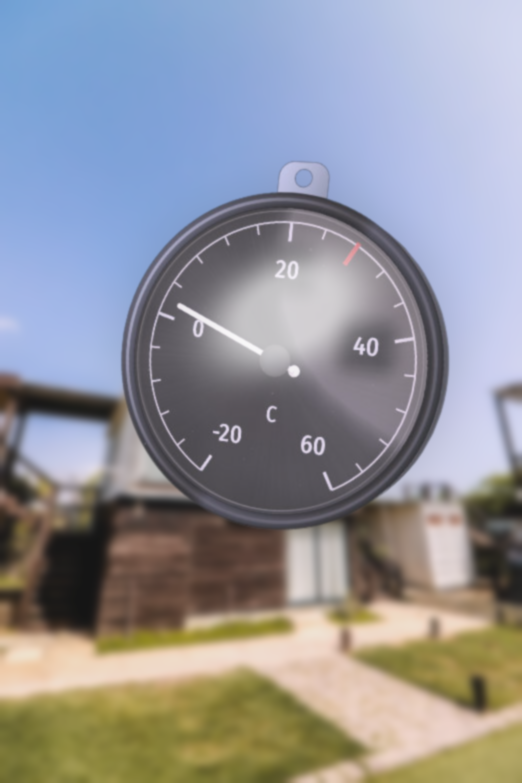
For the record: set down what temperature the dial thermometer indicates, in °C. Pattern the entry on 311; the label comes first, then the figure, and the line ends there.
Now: 2
